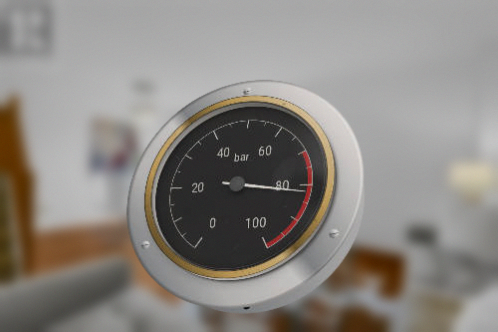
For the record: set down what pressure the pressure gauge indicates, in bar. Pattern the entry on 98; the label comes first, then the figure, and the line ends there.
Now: 82.5
